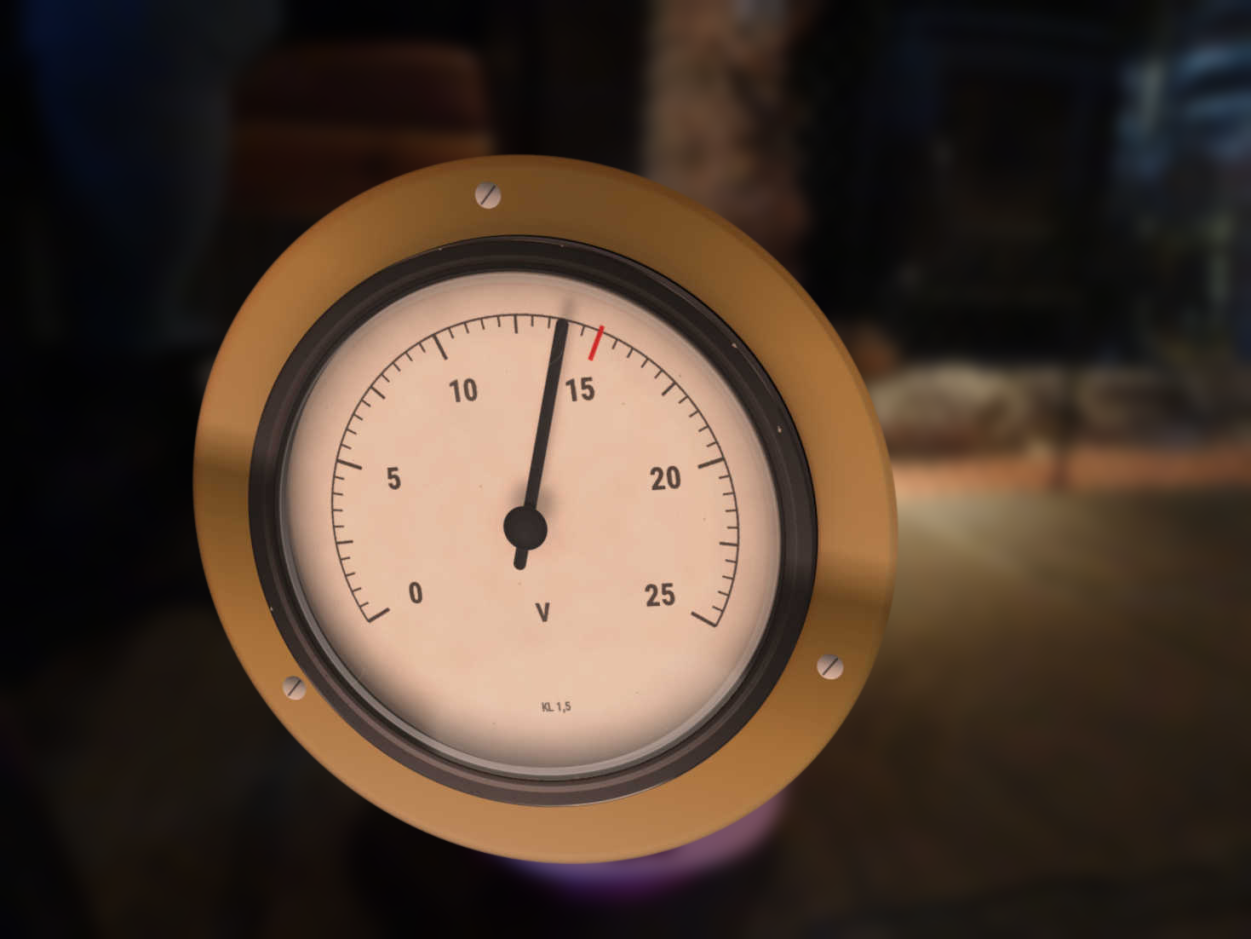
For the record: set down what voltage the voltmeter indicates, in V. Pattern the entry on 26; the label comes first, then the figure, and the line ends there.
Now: 14
